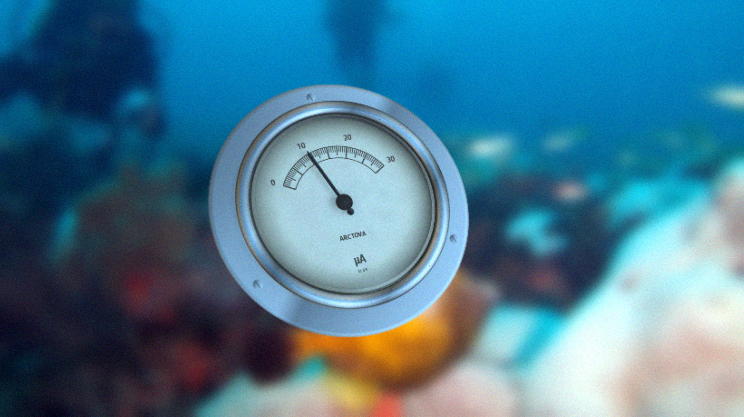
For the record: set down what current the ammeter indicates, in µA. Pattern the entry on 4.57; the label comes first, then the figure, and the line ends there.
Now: 10
